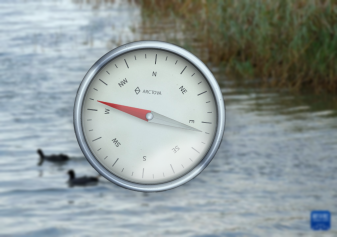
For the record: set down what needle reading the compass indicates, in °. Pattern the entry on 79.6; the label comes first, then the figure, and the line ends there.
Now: 280
